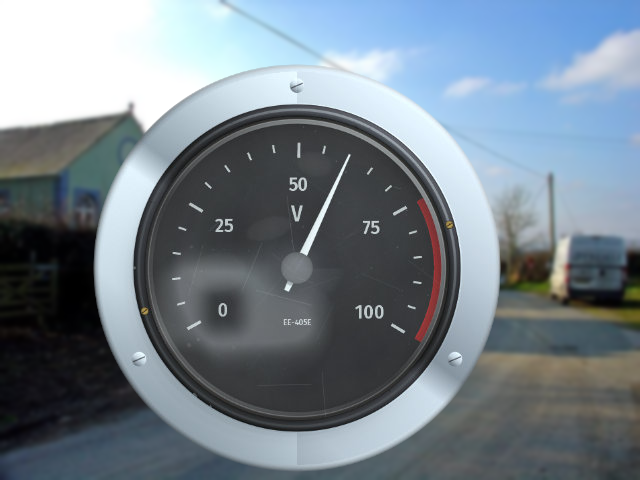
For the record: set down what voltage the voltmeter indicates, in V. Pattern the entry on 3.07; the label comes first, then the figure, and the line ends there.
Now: 60
